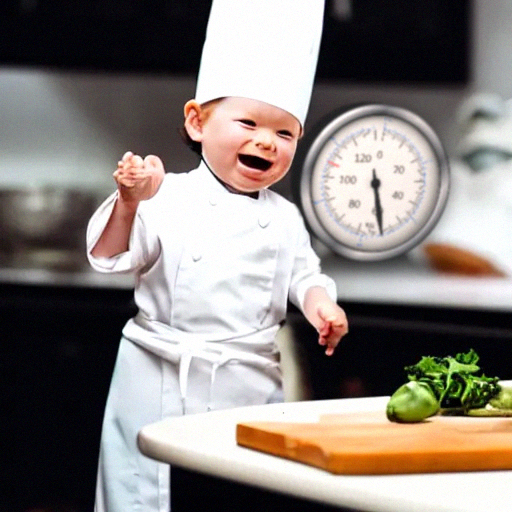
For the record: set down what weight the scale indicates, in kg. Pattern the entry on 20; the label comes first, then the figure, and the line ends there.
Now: 60
